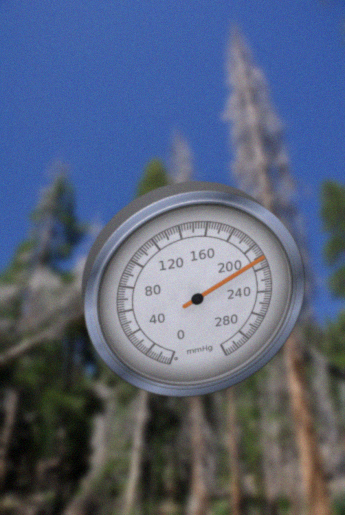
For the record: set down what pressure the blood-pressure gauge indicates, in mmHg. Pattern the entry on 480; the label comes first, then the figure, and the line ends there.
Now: 210
